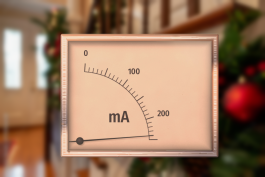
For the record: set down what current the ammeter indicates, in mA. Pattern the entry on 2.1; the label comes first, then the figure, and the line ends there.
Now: 240
